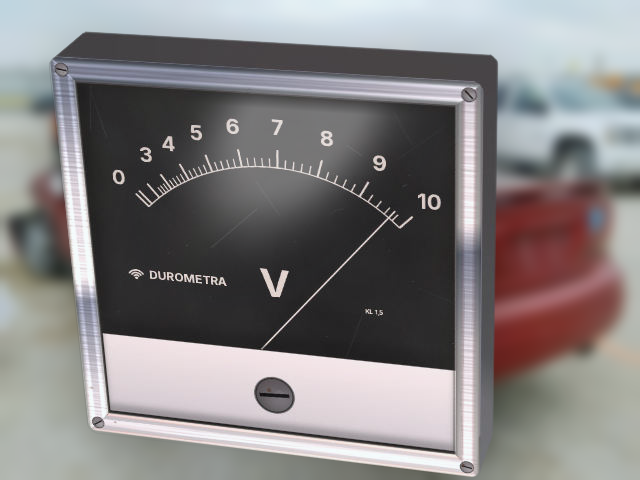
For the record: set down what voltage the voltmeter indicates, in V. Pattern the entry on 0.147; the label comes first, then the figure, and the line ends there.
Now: 9.7
